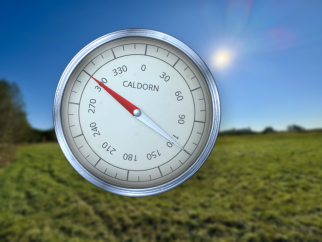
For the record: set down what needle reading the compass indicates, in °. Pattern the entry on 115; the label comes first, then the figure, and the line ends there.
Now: 300
